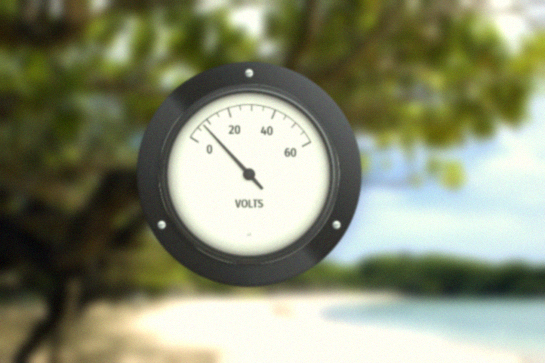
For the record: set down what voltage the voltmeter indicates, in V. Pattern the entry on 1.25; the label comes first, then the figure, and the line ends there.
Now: 7.5
